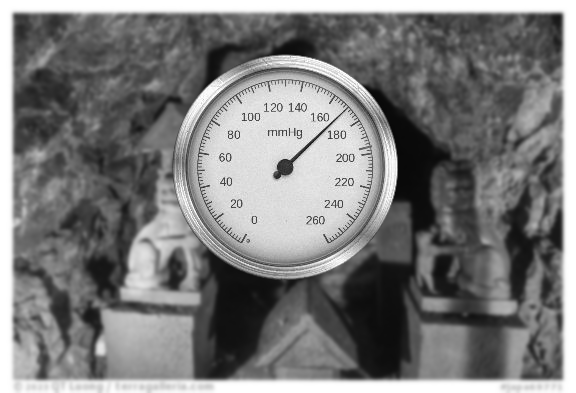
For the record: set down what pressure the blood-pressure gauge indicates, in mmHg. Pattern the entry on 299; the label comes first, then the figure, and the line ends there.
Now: 170
